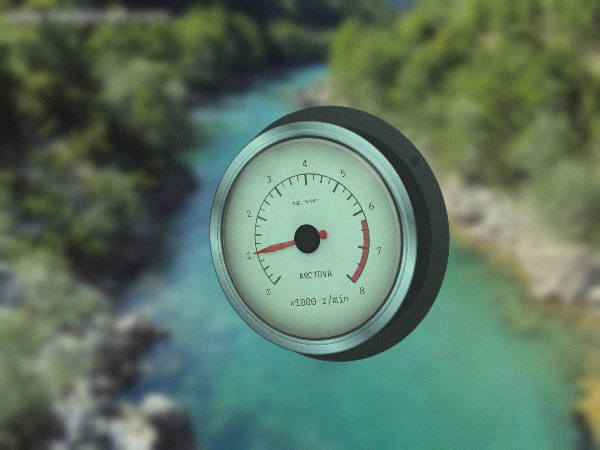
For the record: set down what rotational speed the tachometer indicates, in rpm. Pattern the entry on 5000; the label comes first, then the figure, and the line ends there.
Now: 1000
